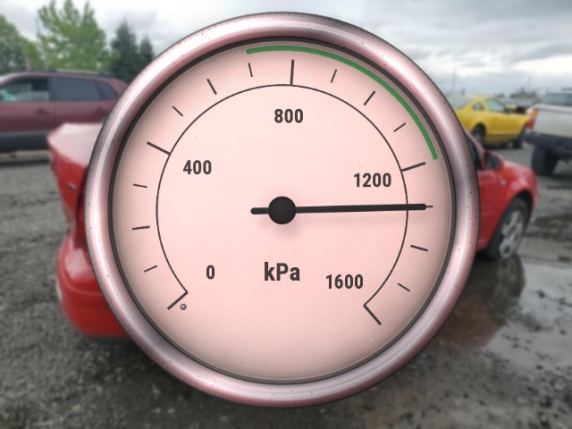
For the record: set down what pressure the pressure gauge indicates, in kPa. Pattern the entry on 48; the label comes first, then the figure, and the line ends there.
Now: 1300
